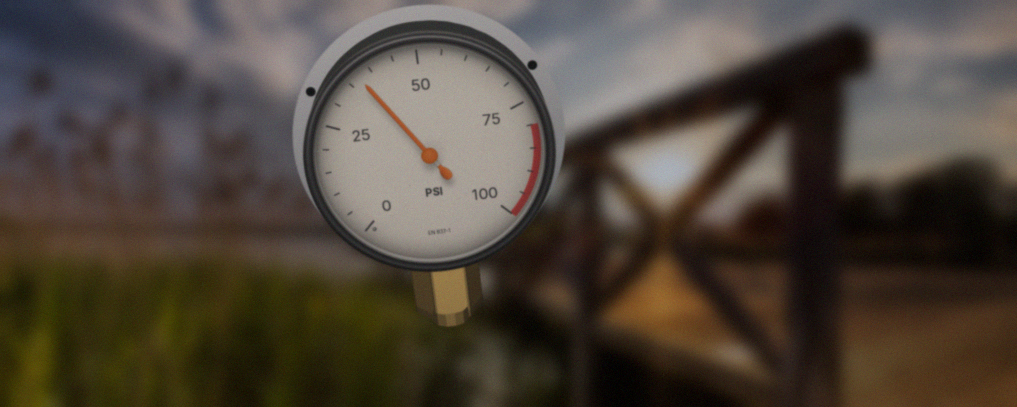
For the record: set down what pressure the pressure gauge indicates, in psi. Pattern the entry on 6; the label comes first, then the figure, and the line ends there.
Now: 37.5
